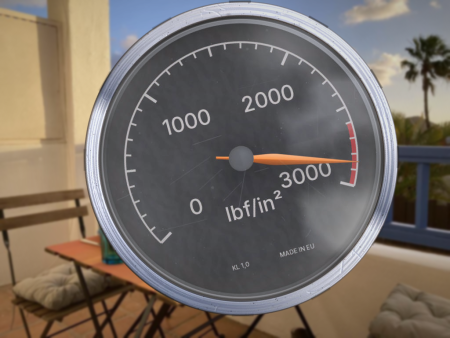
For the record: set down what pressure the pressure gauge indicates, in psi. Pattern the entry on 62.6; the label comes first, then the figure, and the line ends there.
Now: 2850
